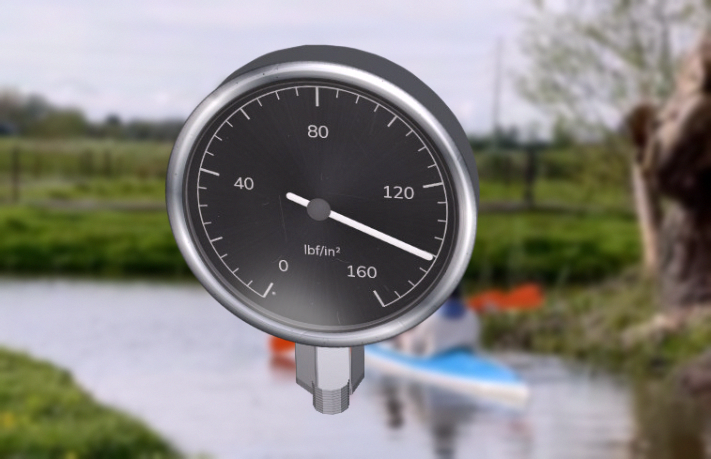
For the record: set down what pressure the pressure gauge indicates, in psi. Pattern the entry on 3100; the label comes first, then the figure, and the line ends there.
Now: 140
